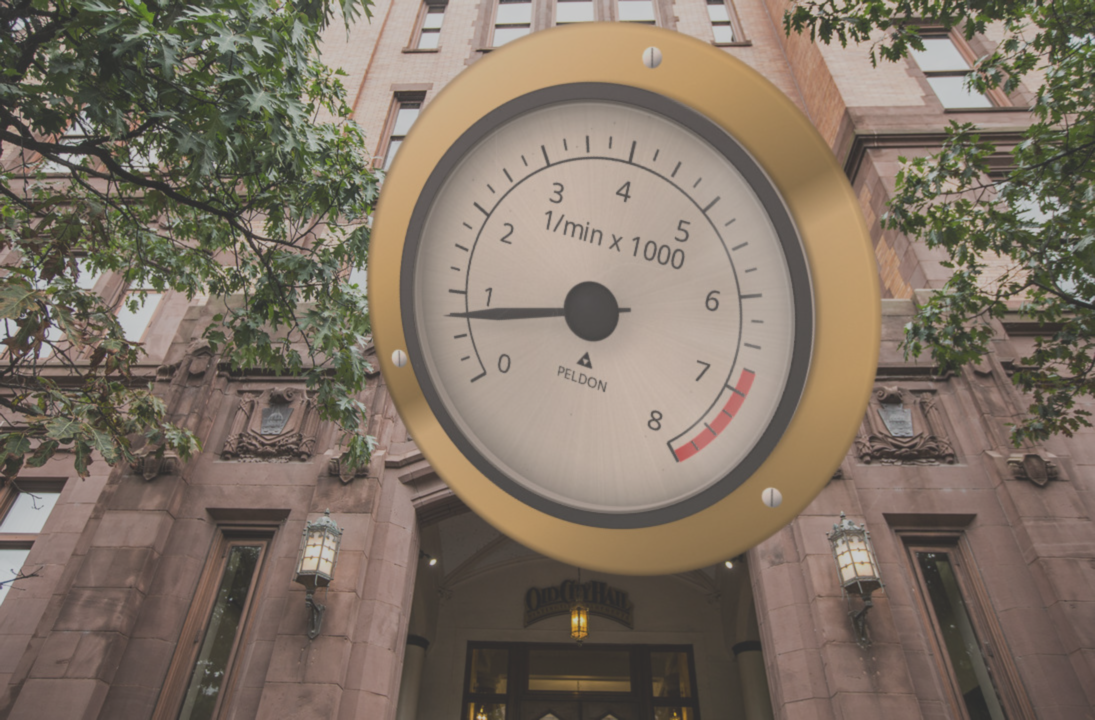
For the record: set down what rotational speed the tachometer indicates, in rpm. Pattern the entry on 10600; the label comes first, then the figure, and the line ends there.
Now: 750
